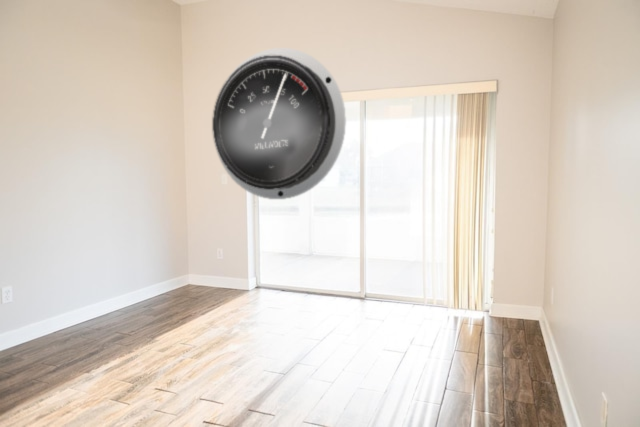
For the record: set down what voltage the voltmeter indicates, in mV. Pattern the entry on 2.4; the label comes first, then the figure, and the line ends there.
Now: 75
